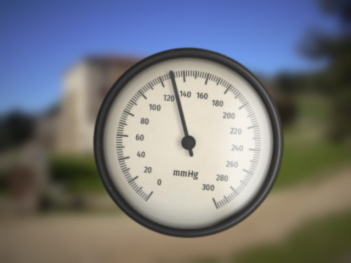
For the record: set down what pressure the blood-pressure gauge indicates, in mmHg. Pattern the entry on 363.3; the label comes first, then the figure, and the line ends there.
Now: 130
